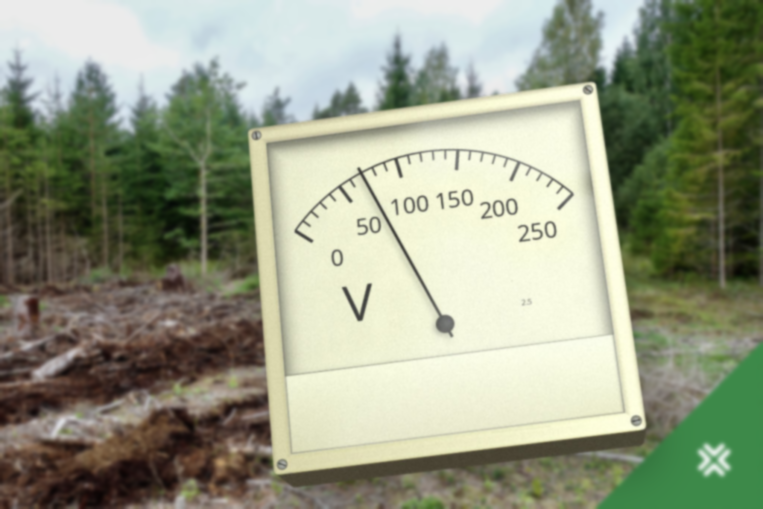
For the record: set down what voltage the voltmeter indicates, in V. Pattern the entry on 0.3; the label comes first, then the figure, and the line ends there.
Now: 70
